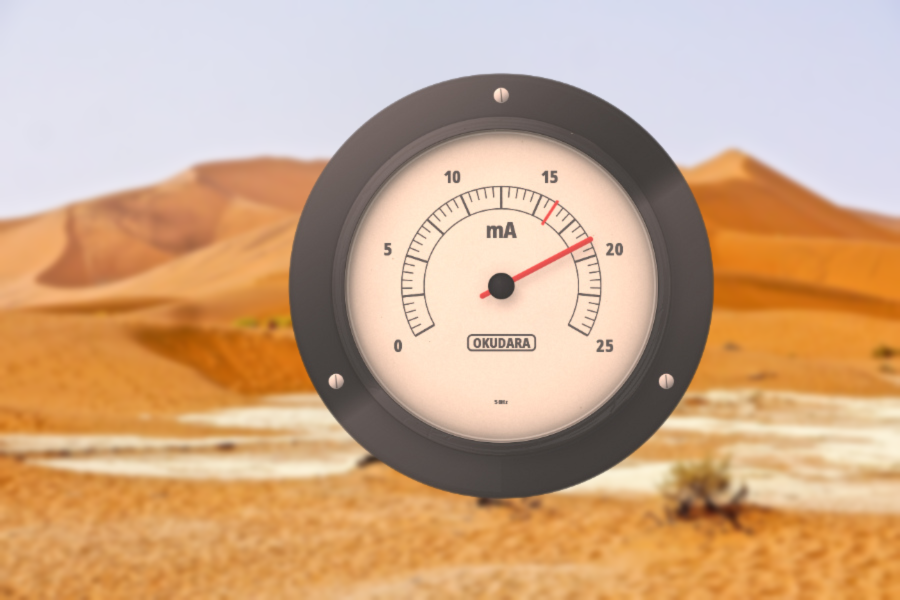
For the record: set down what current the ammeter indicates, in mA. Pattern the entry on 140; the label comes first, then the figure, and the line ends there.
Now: 19
